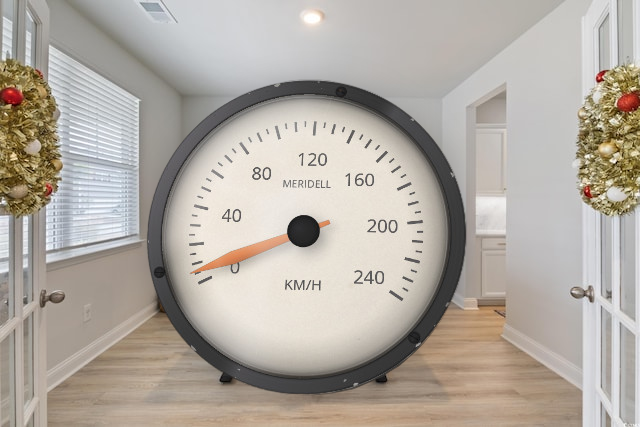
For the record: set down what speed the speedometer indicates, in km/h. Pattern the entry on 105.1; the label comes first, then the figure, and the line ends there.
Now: 5
